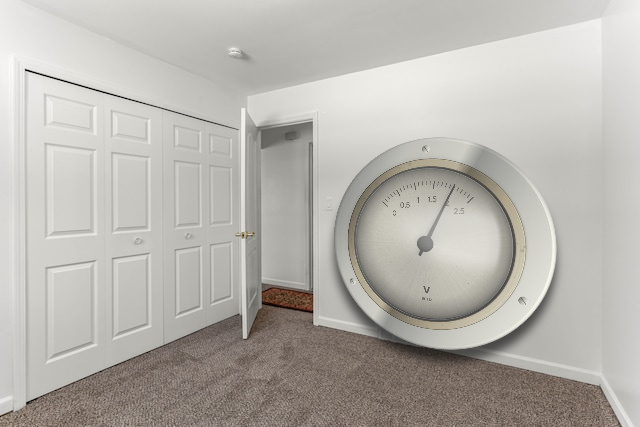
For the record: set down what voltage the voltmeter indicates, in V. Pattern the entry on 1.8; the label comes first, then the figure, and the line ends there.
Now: 2
